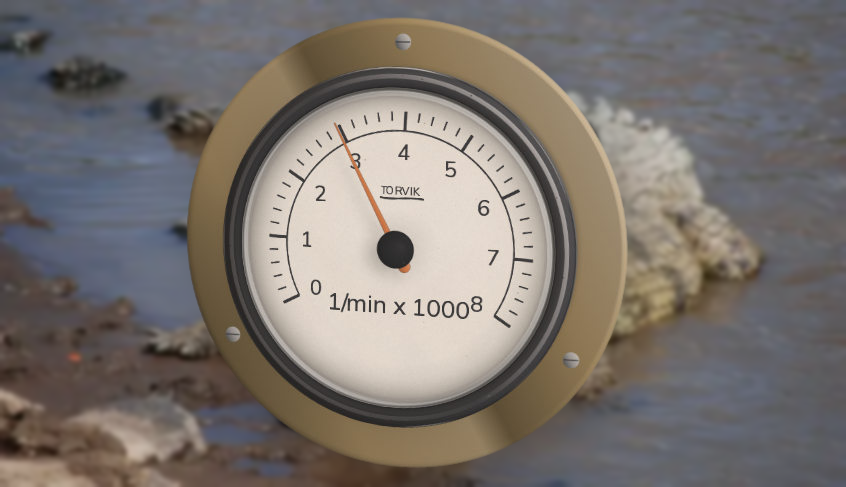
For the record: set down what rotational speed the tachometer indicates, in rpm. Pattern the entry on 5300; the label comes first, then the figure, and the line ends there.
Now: 3000
